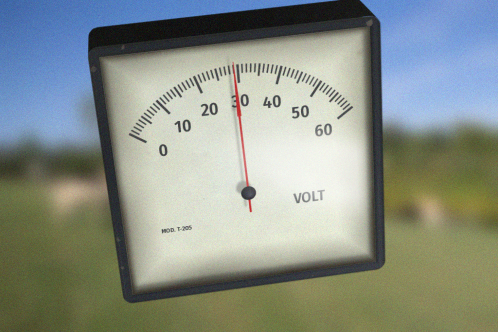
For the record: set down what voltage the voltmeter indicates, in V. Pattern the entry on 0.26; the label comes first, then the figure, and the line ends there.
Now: 29
